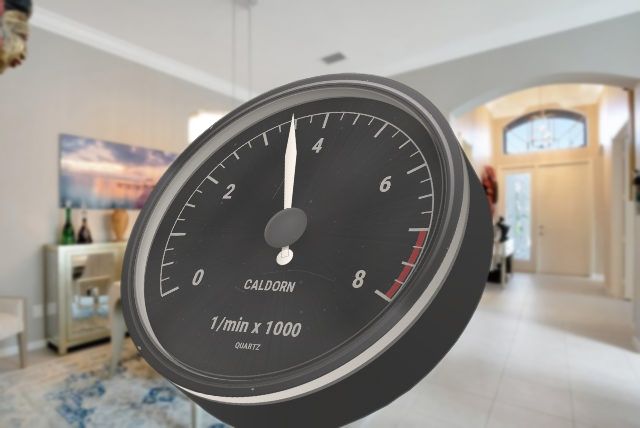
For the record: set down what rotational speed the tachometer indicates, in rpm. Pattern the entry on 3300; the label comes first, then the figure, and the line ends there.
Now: 3500
